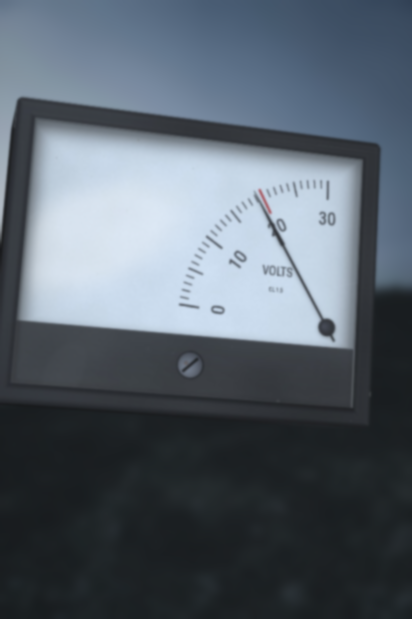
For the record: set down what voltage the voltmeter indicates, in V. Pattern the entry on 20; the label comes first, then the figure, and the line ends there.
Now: 19
